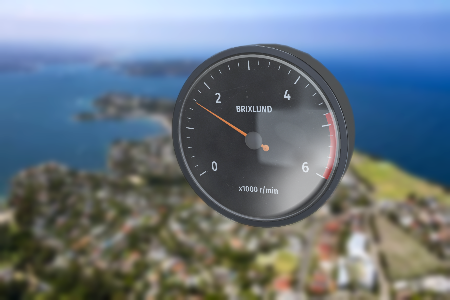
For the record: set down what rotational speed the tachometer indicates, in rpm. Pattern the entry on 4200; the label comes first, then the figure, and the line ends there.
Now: 1600
